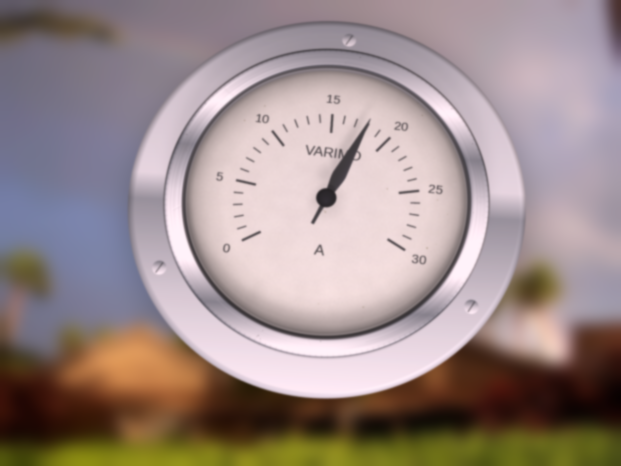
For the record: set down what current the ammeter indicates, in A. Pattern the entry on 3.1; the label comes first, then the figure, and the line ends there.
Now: 18
